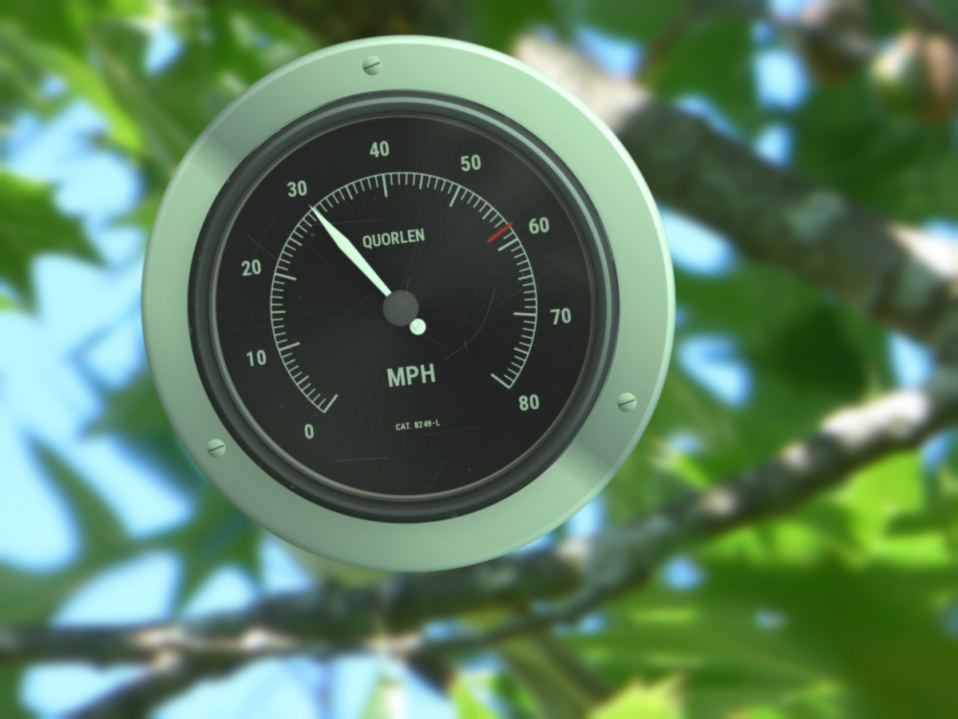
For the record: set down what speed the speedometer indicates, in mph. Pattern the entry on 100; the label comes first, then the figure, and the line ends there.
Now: 30
